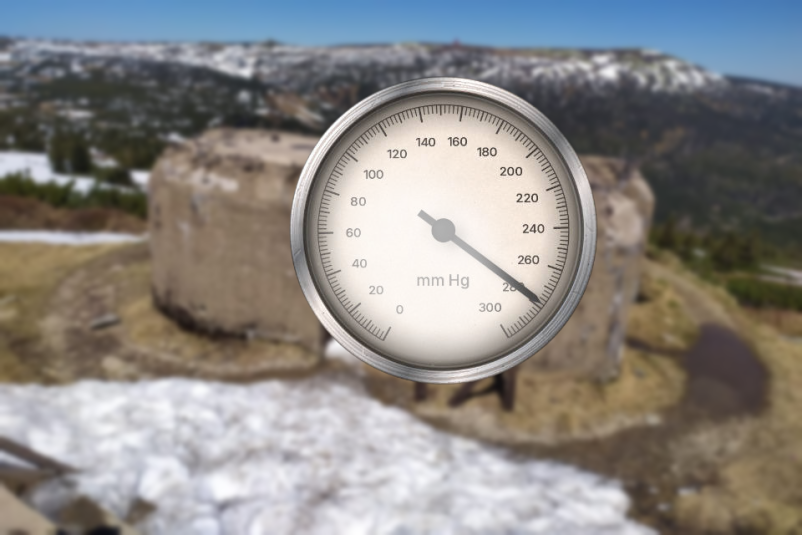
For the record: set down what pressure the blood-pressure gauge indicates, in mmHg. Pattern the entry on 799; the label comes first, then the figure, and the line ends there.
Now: 278
